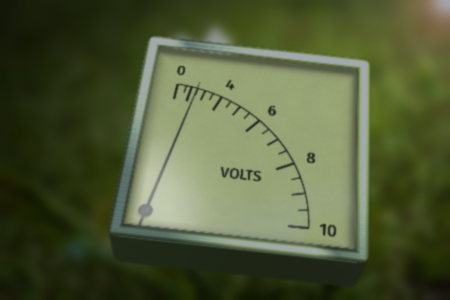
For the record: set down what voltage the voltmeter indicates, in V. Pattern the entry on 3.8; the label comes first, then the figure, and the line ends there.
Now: 2.5
